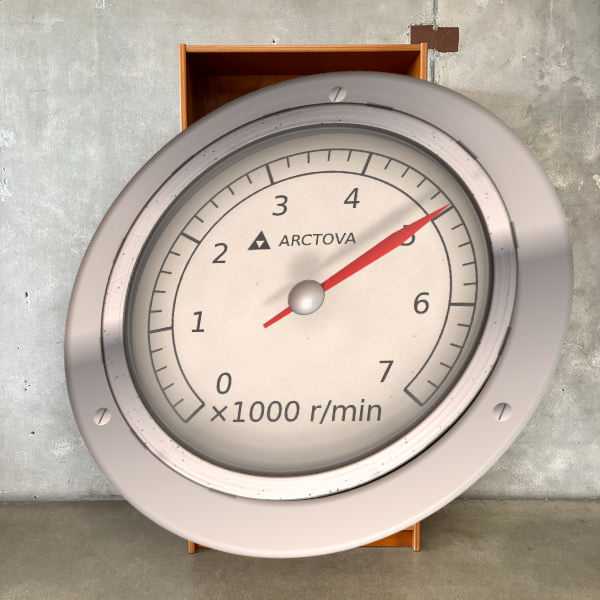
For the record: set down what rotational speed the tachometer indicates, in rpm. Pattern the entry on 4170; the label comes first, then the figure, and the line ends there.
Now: 5000
